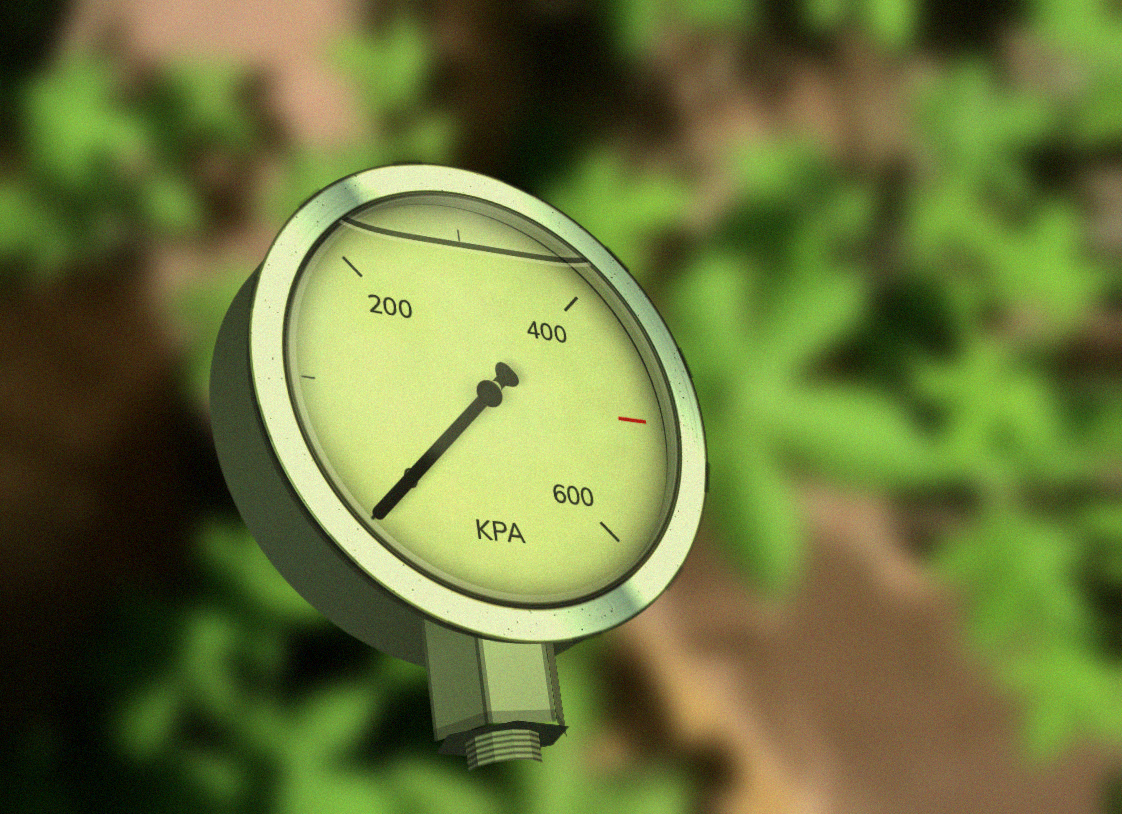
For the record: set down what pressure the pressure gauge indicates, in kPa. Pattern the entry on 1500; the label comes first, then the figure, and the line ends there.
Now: 0
